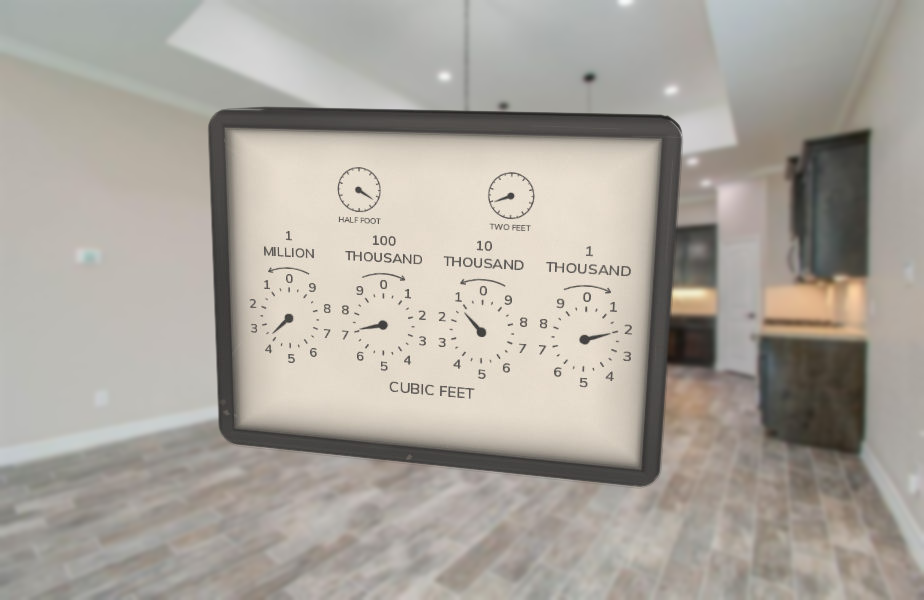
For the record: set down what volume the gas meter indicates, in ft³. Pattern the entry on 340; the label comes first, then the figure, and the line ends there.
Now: 371200
